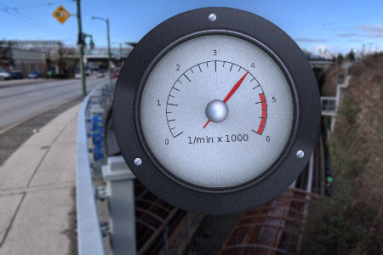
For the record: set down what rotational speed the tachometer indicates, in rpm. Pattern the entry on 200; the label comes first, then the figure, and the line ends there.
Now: 4000
